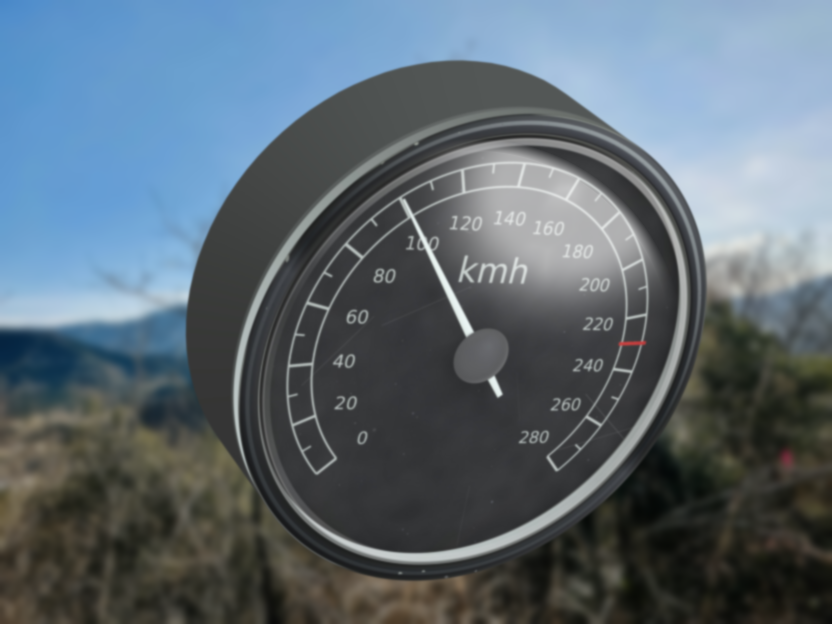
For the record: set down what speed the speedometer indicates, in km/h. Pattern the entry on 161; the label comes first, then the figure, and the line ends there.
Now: 100
